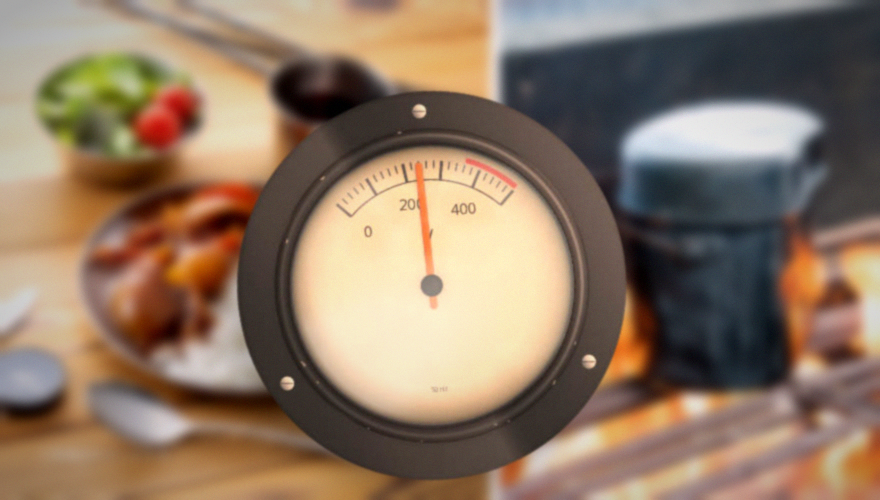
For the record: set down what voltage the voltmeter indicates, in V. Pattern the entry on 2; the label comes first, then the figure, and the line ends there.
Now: 240
